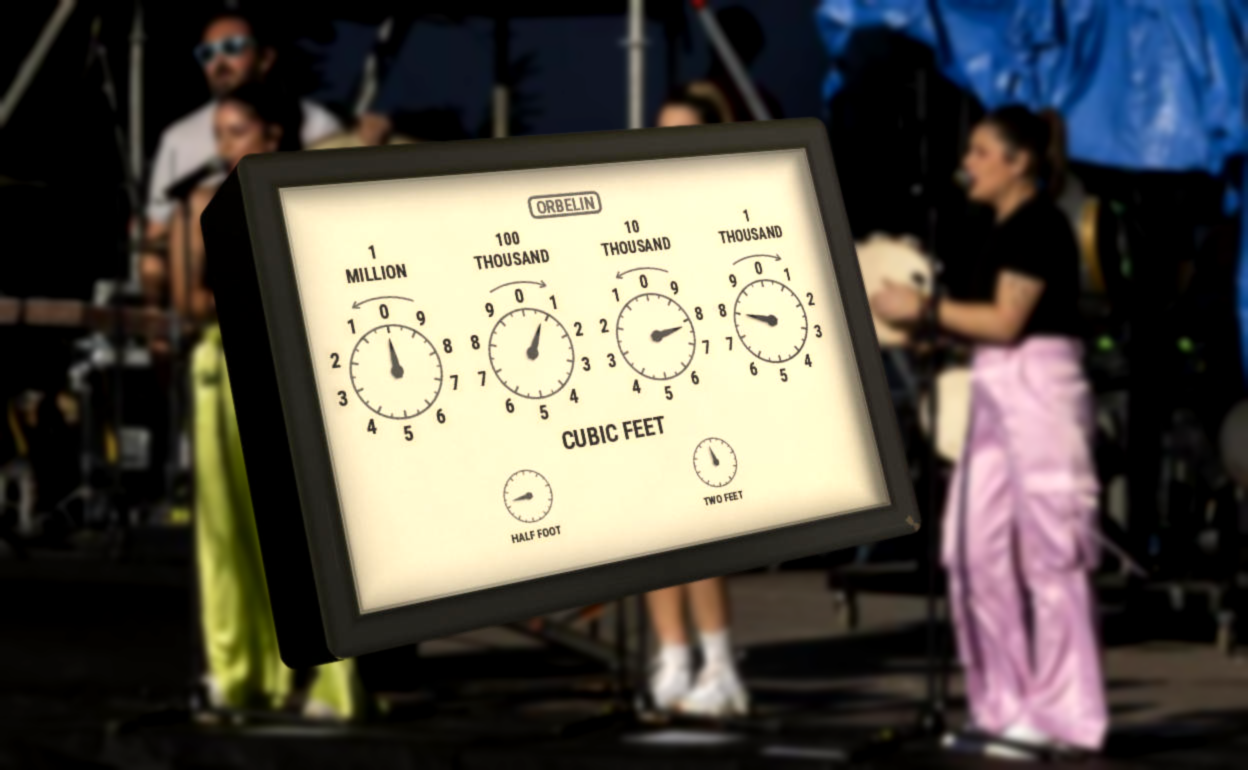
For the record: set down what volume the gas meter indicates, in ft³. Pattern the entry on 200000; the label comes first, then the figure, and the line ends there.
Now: 7800
